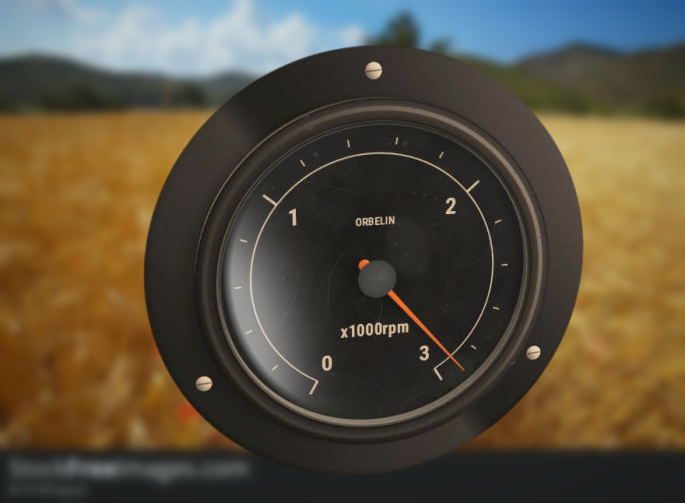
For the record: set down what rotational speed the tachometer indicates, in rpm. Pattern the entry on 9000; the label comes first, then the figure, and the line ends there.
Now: 2900
